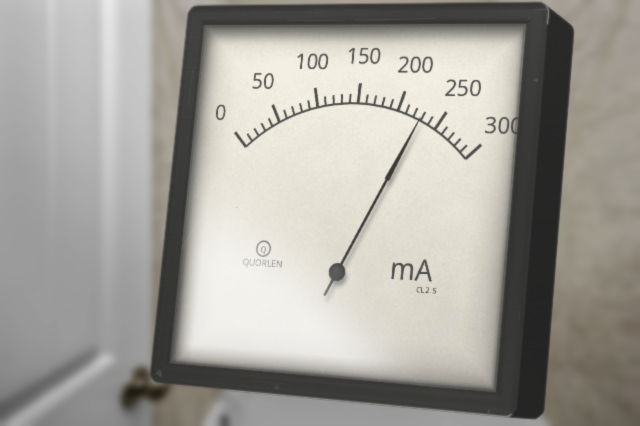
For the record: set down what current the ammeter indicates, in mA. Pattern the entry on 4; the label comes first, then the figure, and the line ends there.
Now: 230
